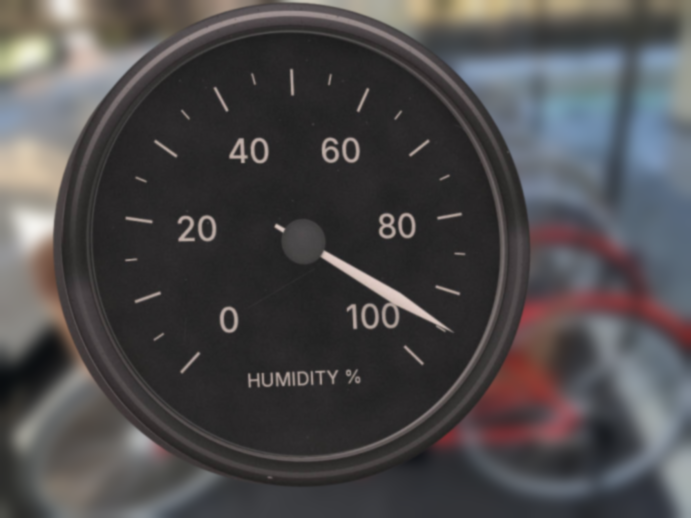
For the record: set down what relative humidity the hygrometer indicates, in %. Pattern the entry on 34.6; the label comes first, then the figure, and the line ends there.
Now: 95
